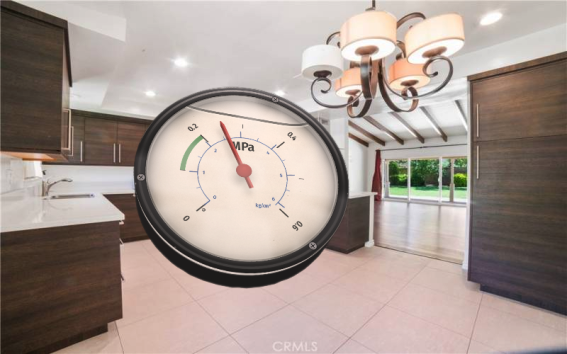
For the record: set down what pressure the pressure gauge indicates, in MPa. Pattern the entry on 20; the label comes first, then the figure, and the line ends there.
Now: 0.25
